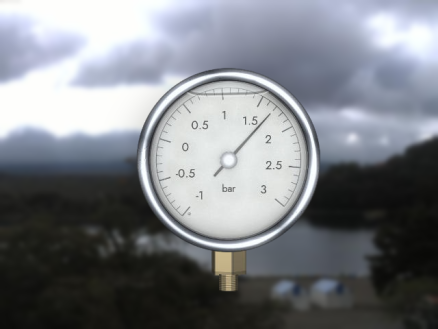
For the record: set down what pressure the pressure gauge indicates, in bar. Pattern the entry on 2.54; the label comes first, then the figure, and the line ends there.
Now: 1.7
